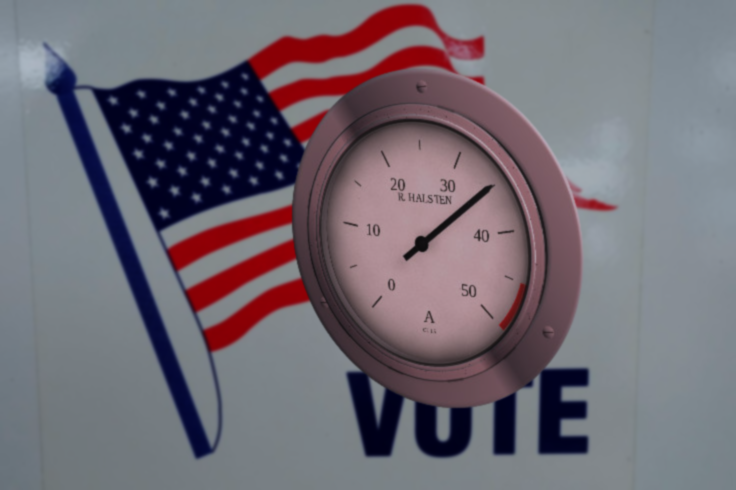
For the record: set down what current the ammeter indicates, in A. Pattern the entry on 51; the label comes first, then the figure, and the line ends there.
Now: 35
